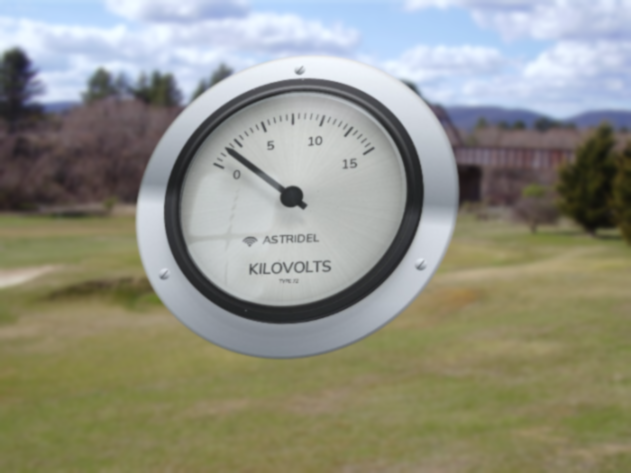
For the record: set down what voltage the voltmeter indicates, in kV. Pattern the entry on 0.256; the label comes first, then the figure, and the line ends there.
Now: 1.5
